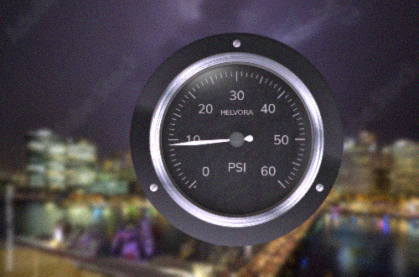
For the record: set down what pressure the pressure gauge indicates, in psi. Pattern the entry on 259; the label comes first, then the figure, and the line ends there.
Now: 9
